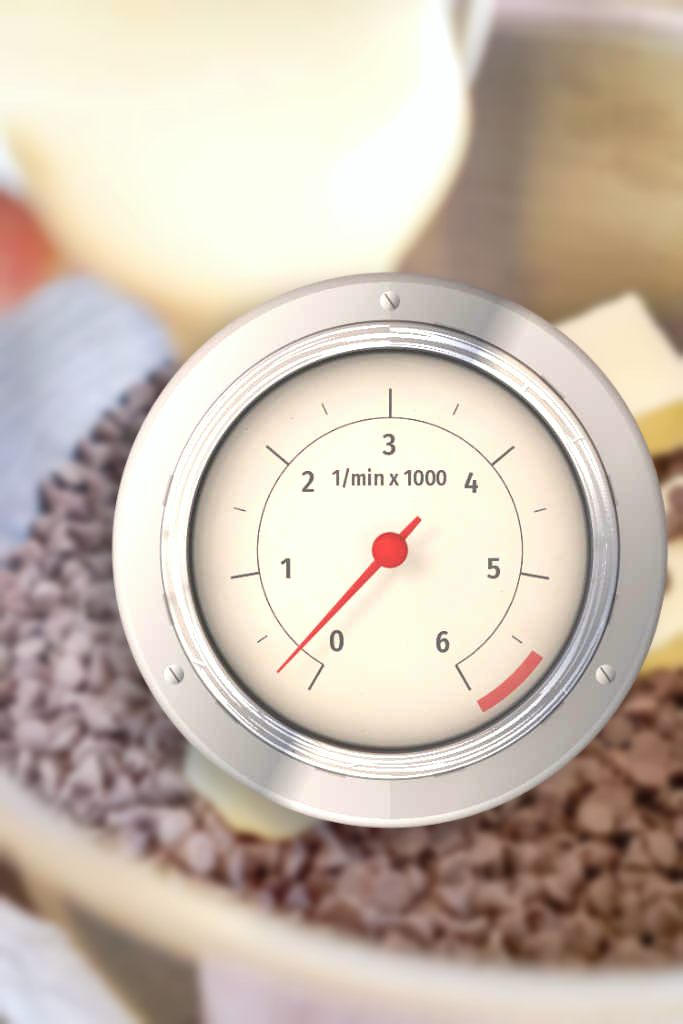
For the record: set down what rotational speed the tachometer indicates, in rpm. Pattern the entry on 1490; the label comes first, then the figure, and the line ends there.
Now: 250
